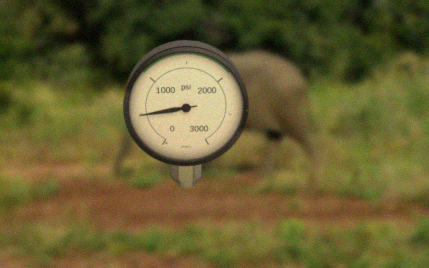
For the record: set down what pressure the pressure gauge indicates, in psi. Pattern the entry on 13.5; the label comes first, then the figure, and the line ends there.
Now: 500
